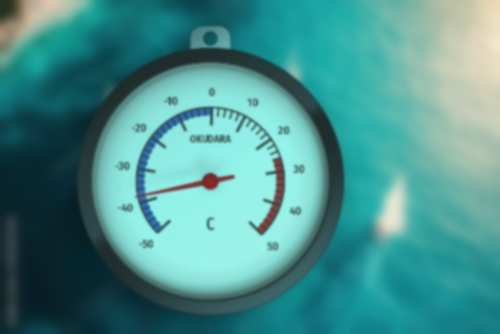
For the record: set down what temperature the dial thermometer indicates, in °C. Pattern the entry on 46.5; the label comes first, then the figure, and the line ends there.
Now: -38
